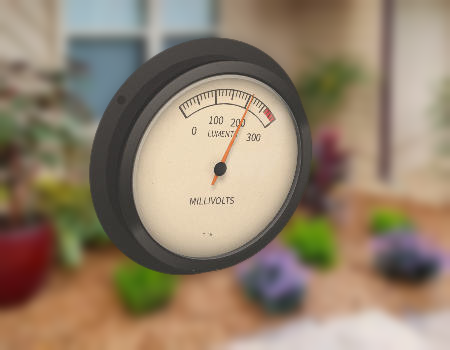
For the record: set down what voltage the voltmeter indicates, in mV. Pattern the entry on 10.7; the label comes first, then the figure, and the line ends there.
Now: 200
